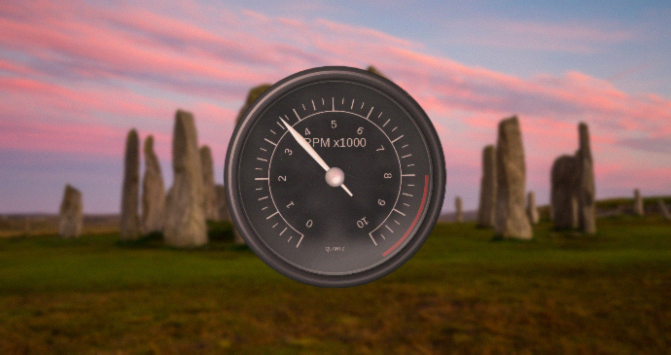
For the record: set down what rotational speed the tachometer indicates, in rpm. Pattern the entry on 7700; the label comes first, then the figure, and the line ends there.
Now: 3625
